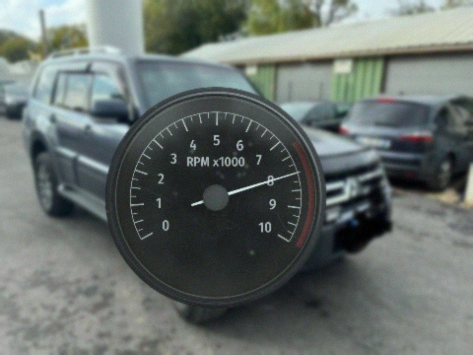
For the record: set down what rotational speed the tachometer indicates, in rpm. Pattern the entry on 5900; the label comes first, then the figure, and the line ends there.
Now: 8000
